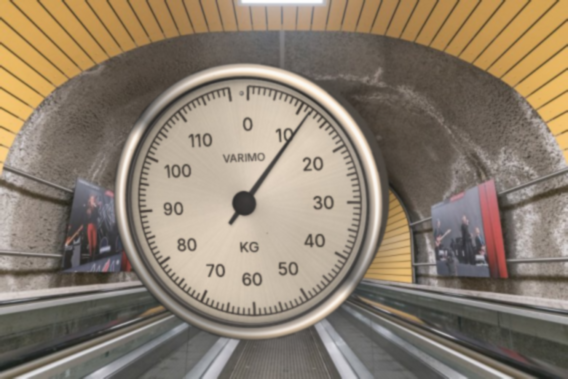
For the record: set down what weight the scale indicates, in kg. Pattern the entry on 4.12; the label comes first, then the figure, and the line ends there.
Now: 12
